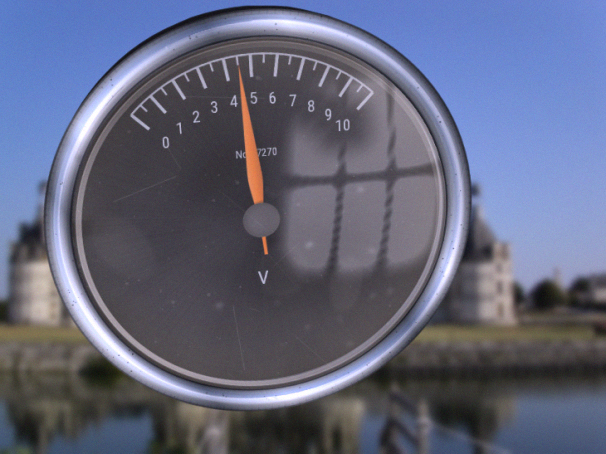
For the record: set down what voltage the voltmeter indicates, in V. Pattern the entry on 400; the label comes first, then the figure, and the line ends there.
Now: 4.5
